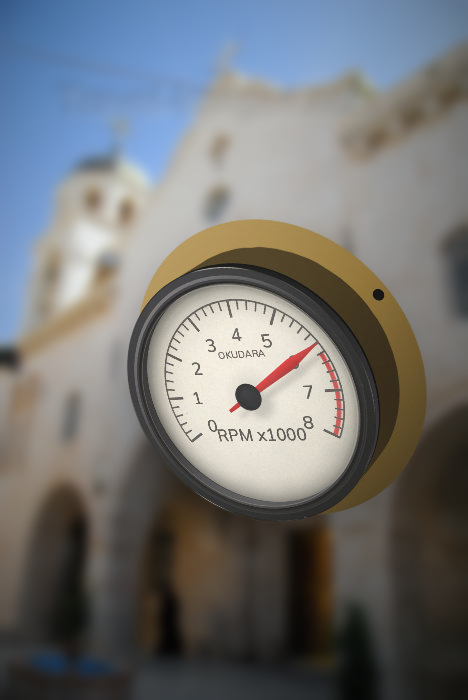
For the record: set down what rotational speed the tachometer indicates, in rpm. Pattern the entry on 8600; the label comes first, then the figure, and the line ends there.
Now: 6000
